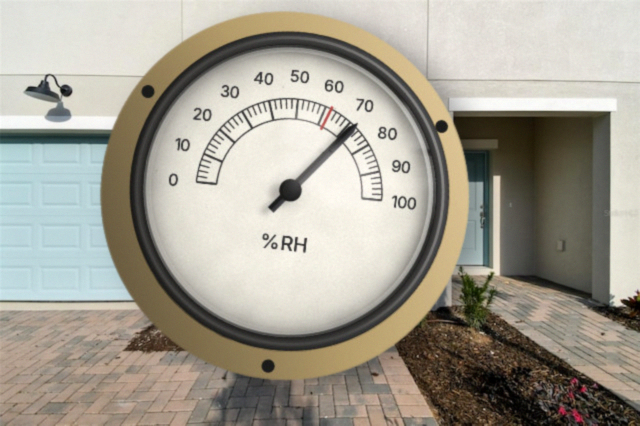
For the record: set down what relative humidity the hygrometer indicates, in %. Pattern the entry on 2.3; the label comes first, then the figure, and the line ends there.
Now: 72
